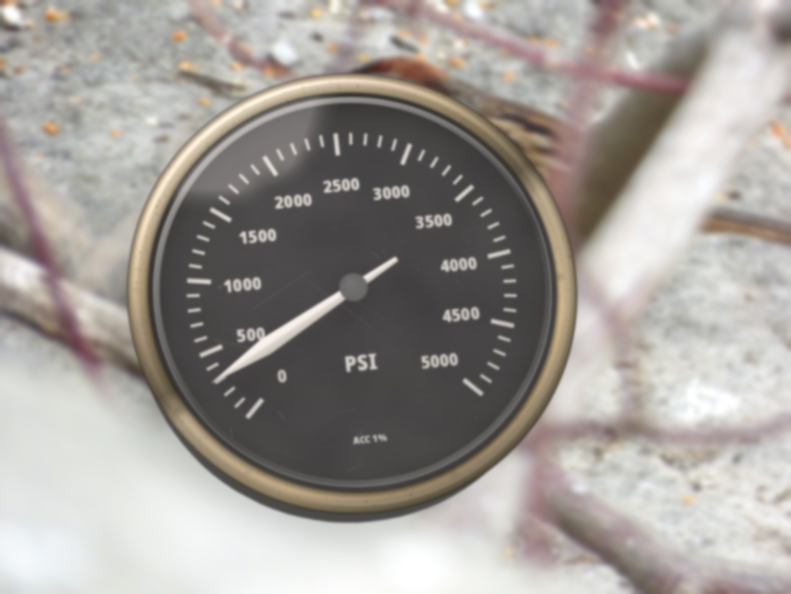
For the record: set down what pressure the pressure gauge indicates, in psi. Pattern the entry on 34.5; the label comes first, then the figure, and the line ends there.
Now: 300
